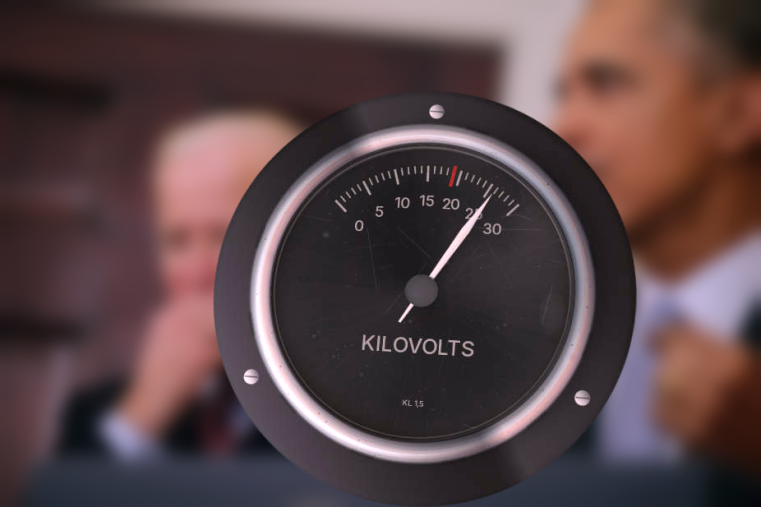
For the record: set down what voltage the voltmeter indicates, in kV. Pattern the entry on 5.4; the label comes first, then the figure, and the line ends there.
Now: 26
